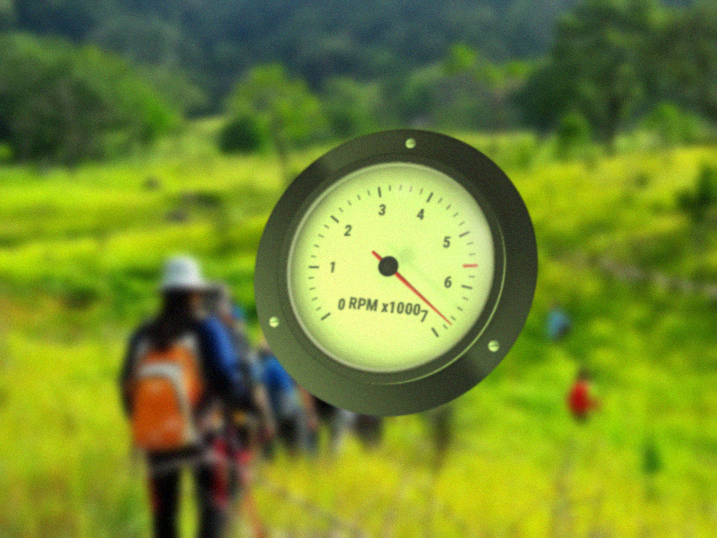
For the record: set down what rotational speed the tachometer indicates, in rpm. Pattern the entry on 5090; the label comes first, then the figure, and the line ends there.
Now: 6700
